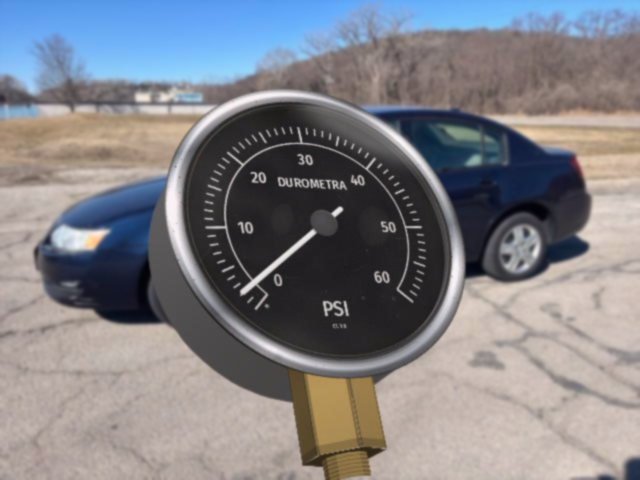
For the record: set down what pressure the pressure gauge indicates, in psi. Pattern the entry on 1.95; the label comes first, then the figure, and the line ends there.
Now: 2
